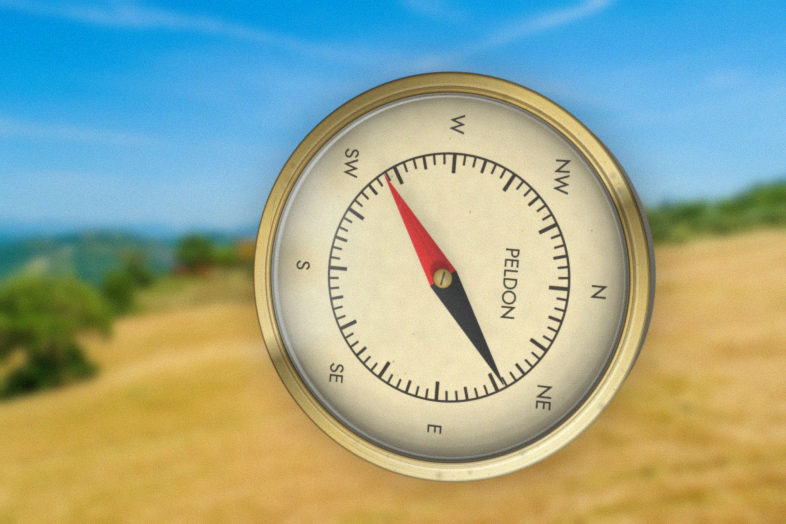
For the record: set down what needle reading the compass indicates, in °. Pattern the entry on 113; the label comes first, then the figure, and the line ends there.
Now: 235
